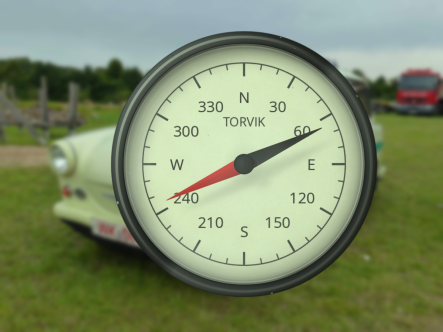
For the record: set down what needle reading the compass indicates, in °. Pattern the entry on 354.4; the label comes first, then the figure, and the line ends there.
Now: 245
